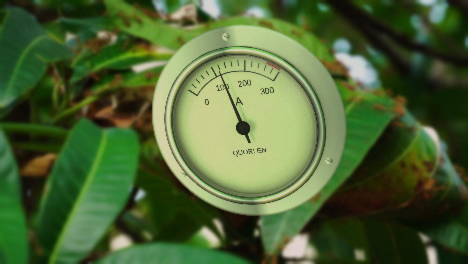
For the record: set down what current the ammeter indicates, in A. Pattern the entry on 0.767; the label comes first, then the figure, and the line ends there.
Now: 120
